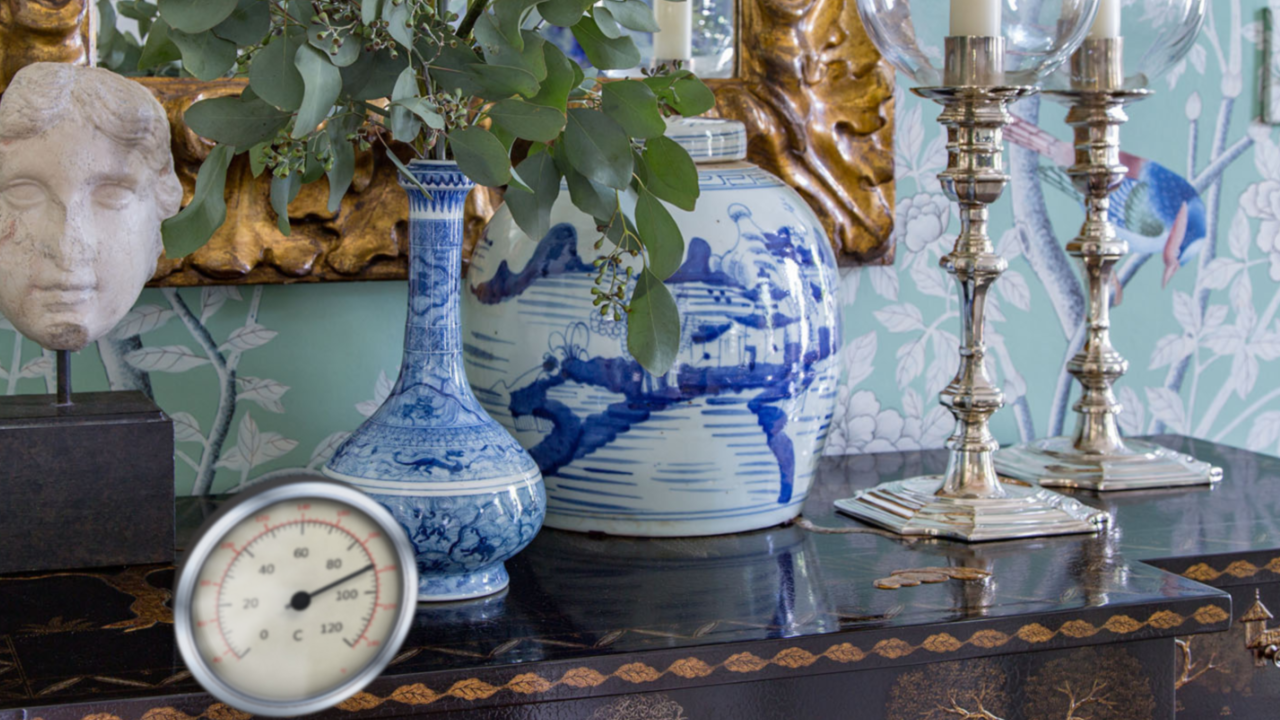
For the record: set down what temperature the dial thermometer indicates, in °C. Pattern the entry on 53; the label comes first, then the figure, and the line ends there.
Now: 90
